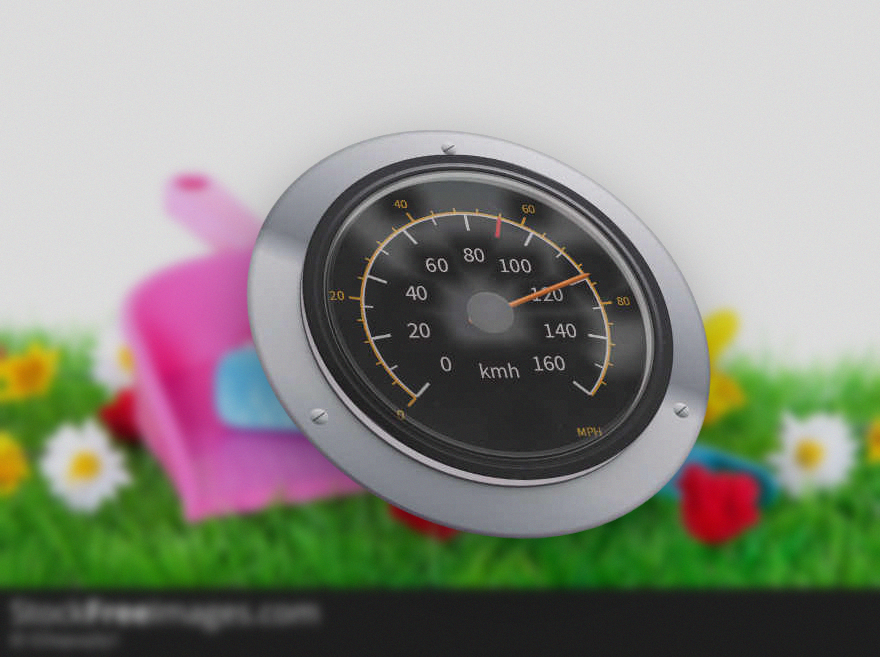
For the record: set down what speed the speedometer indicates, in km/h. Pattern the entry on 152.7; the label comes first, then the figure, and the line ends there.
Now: 120
